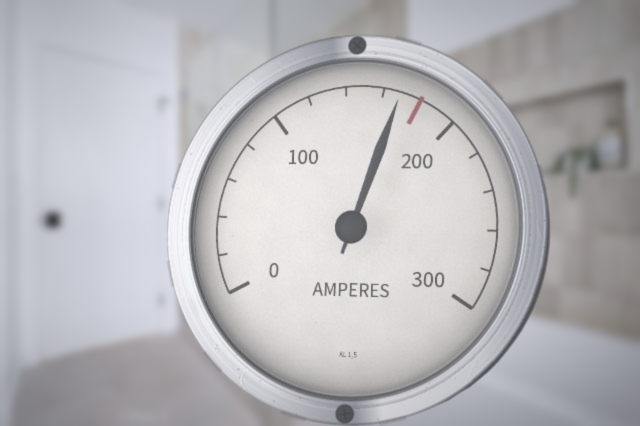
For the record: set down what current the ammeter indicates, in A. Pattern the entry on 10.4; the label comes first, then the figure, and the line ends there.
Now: 170
